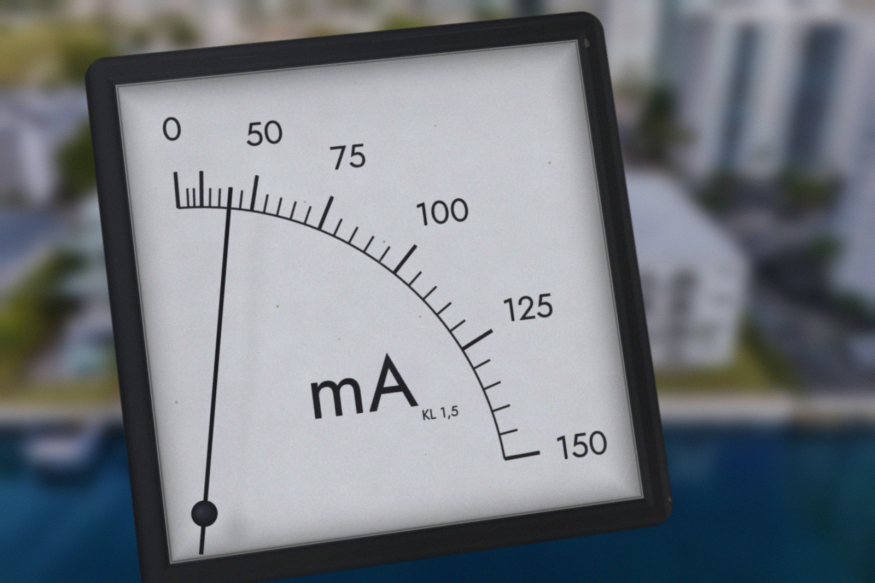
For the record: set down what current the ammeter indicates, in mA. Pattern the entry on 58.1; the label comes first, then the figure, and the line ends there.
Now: 40
